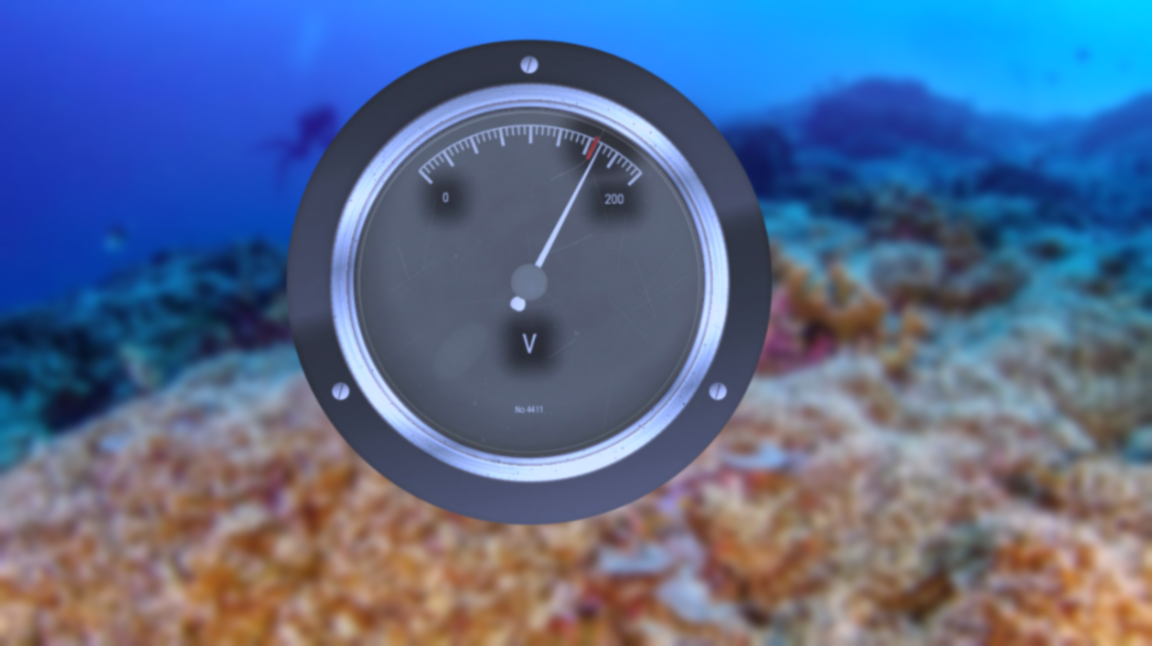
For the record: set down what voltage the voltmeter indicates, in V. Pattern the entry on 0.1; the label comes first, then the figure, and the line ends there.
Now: 160
